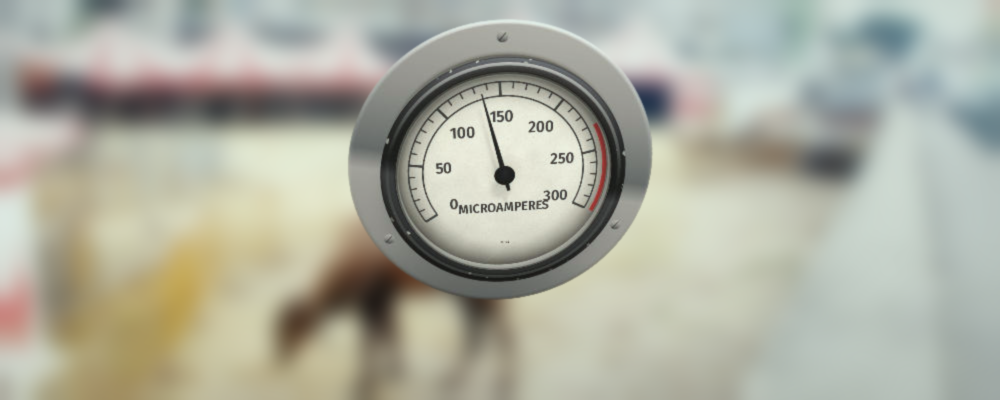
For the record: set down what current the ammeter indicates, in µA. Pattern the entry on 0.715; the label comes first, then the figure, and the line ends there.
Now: 135
